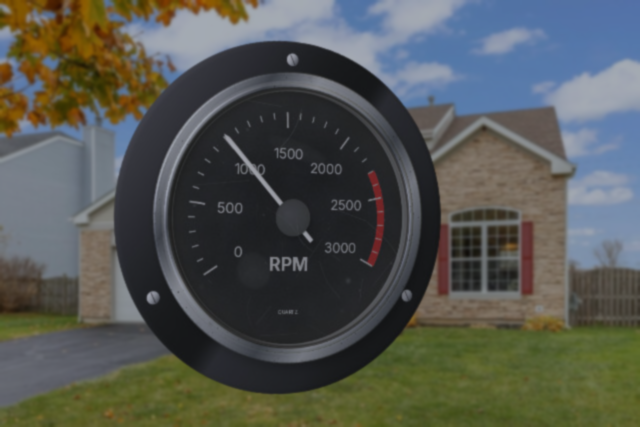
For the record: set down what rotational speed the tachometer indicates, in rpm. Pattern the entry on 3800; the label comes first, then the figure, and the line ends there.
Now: 1000
